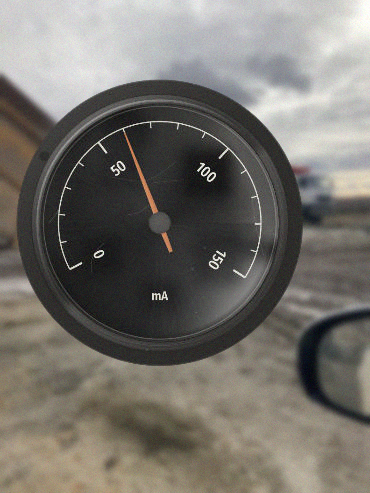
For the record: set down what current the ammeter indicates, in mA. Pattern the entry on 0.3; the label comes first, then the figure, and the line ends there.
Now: 60
